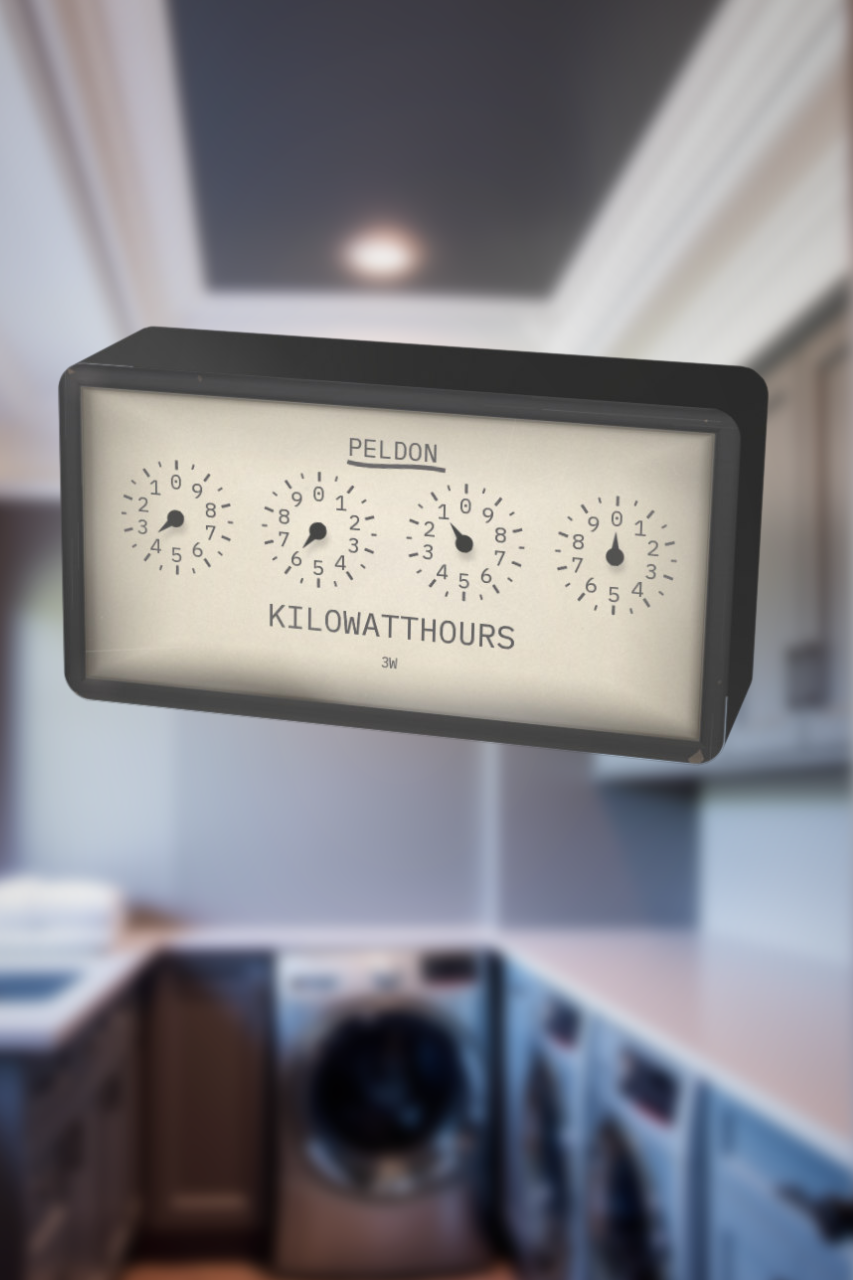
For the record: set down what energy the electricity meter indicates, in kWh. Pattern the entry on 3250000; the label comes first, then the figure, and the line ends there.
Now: 3610
